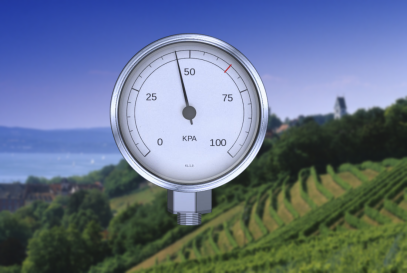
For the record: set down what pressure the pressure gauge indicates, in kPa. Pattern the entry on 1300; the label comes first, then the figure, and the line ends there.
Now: 45
